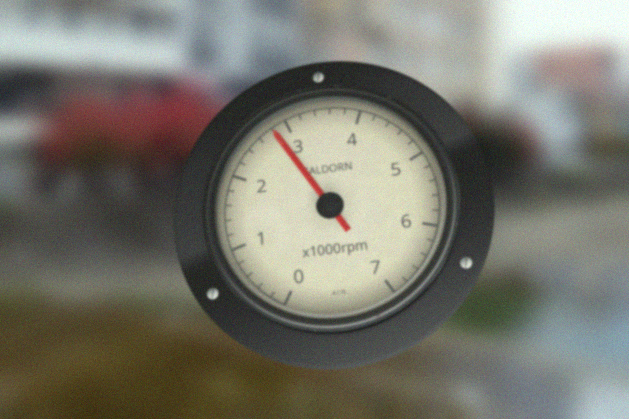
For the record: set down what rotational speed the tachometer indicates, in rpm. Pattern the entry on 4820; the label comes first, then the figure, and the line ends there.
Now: 2800
